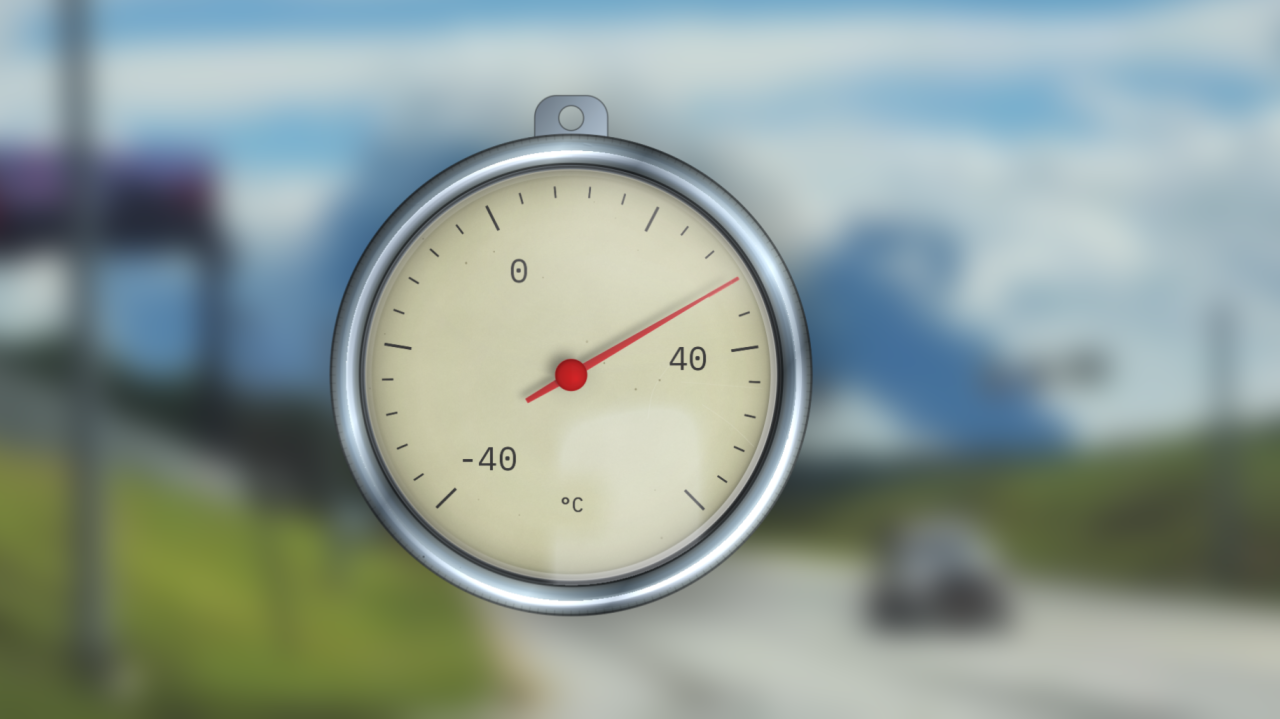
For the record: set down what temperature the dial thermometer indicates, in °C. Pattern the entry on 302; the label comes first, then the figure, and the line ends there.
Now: 32
